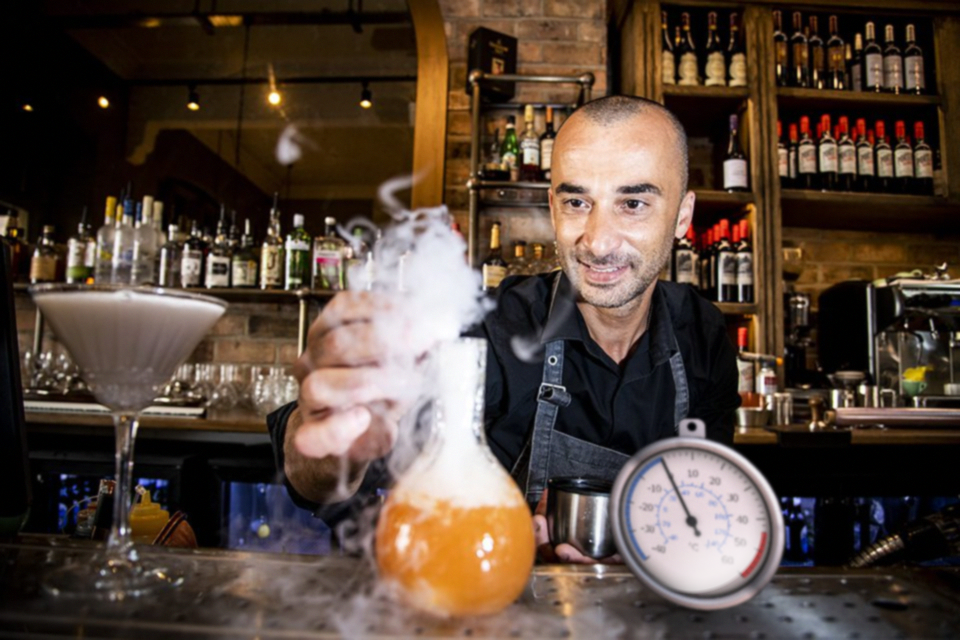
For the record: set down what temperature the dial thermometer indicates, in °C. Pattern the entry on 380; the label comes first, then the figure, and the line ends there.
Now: 0
